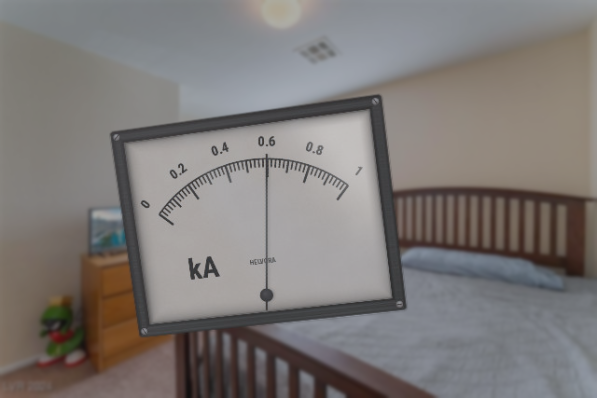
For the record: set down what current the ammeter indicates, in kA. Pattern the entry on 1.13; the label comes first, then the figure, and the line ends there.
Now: 0.6
